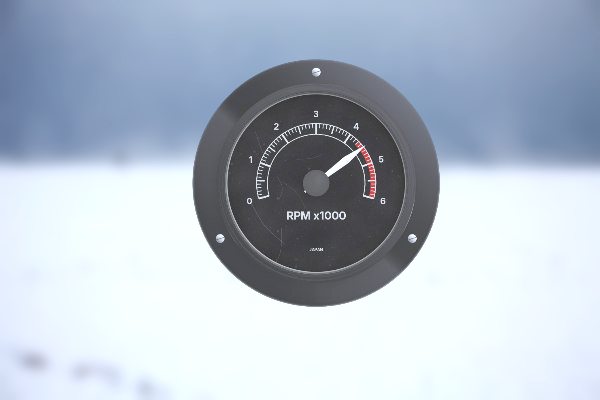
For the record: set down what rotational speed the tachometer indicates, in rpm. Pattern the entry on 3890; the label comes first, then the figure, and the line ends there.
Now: 4500
